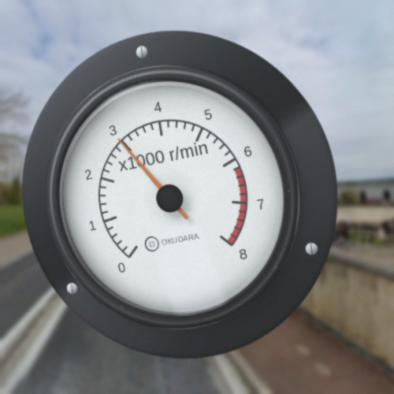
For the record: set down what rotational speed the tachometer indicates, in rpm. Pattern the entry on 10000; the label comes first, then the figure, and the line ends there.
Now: 3000
